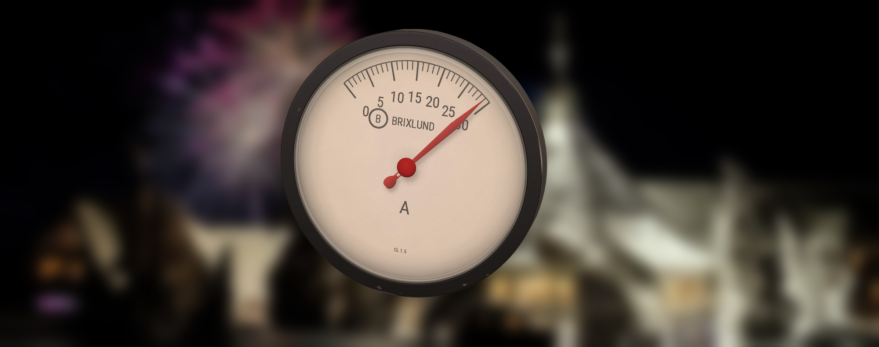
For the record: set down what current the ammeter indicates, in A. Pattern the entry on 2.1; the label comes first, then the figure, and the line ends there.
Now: 29
